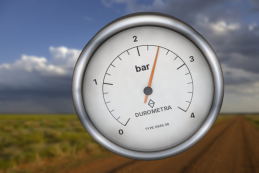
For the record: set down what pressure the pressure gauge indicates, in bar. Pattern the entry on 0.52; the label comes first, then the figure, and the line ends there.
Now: 2.4
